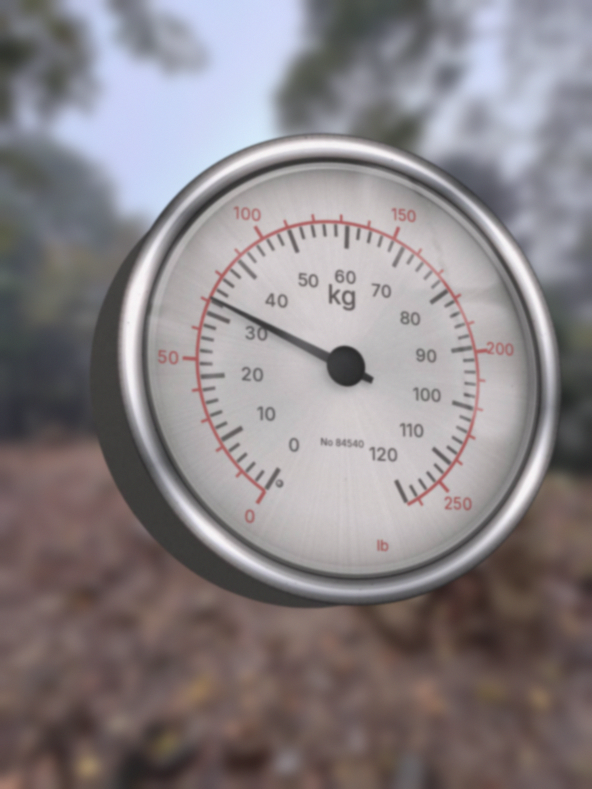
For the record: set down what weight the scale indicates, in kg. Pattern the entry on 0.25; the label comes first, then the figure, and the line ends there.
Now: 32
